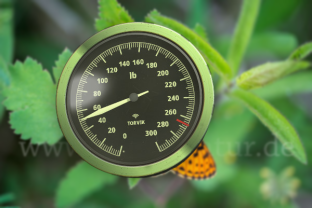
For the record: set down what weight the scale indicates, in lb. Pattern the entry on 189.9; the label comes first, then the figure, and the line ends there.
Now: 50
